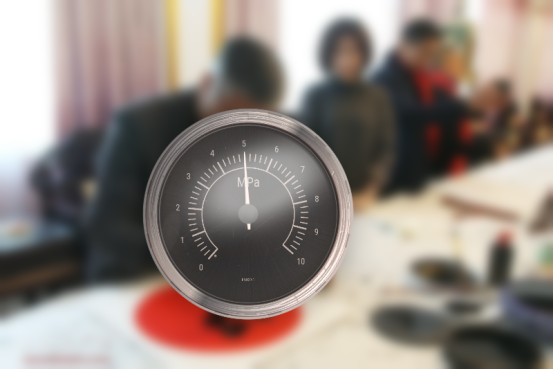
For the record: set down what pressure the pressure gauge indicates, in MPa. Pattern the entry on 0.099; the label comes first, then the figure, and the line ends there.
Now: 5
